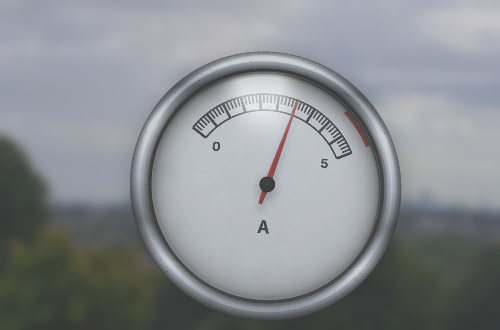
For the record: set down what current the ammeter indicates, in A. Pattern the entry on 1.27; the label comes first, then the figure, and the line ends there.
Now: 3
